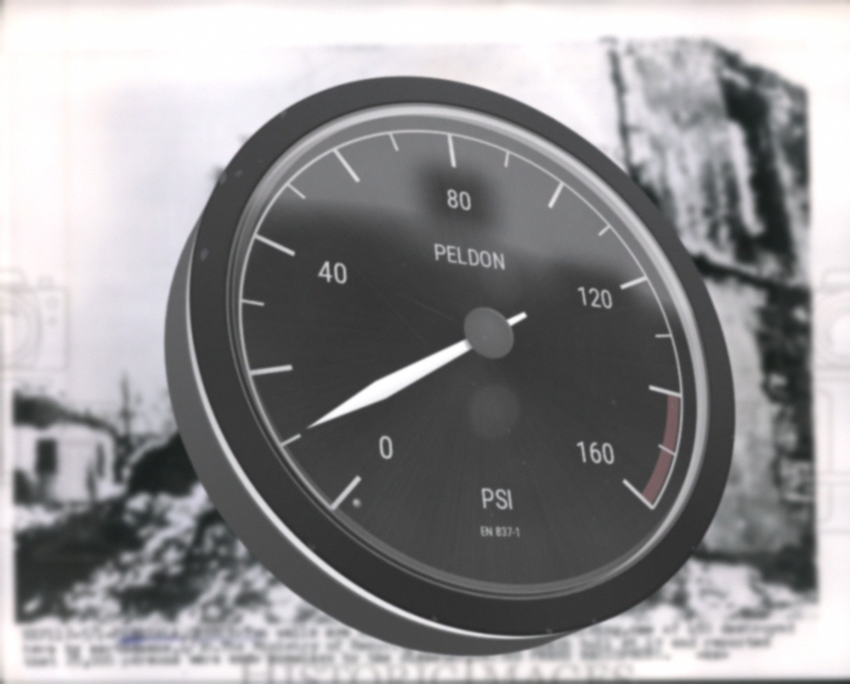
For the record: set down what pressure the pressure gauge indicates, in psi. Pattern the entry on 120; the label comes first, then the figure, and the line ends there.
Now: 10
